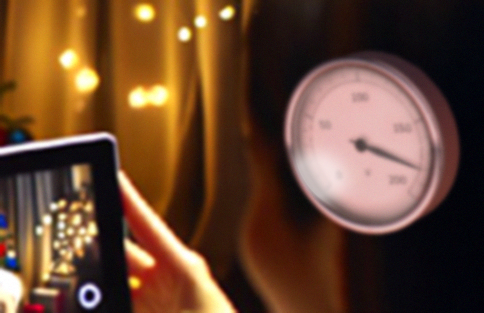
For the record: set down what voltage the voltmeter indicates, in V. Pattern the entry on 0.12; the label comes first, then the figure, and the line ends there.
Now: 180
